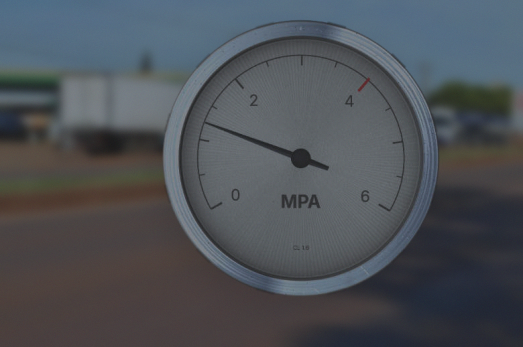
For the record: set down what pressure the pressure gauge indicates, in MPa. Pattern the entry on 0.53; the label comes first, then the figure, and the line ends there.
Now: 1.25
